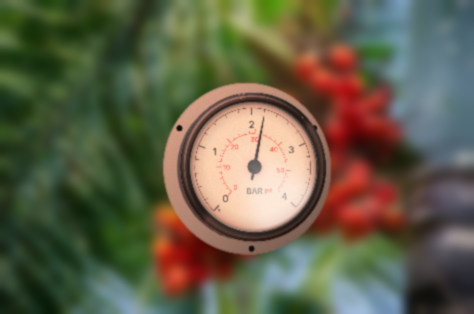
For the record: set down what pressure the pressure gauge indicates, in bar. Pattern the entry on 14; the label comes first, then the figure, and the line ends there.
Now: 2.2
